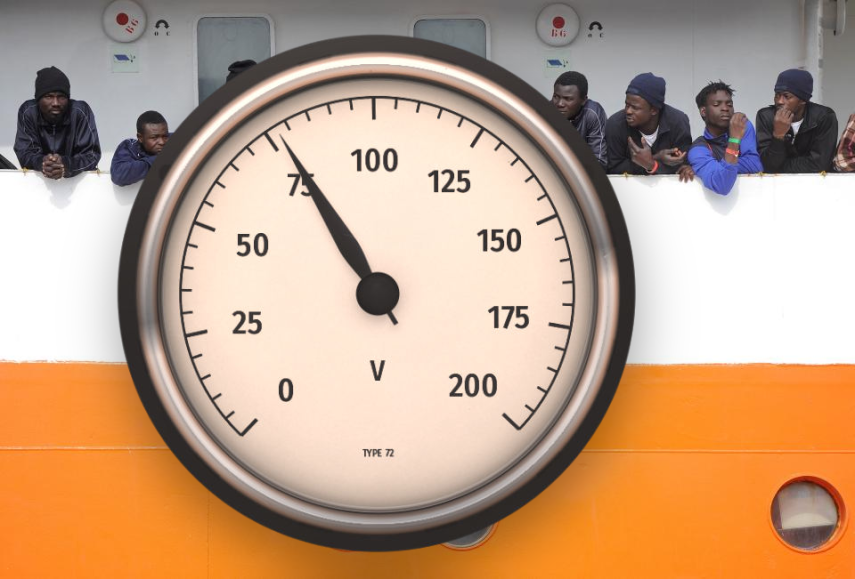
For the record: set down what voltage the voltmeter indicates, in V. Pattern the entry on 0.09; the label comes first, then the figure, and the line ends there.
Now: 77.5
